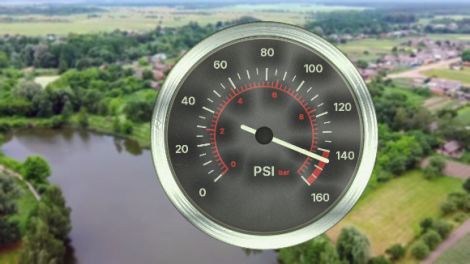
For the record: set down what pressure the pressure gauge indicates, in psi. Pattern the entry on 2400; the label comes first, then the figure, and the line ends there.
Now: 145
